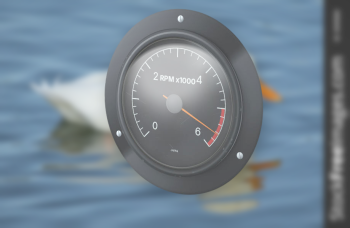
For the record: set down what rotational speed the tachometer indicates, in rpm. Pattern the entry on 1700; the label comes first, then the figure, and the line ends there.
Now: 5600
